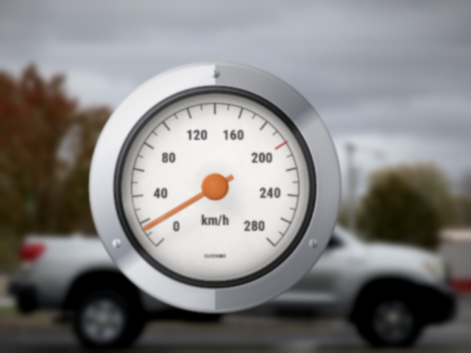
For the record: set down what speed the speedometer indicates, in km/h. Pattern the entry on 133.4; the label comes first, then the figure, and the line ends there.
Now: 15
